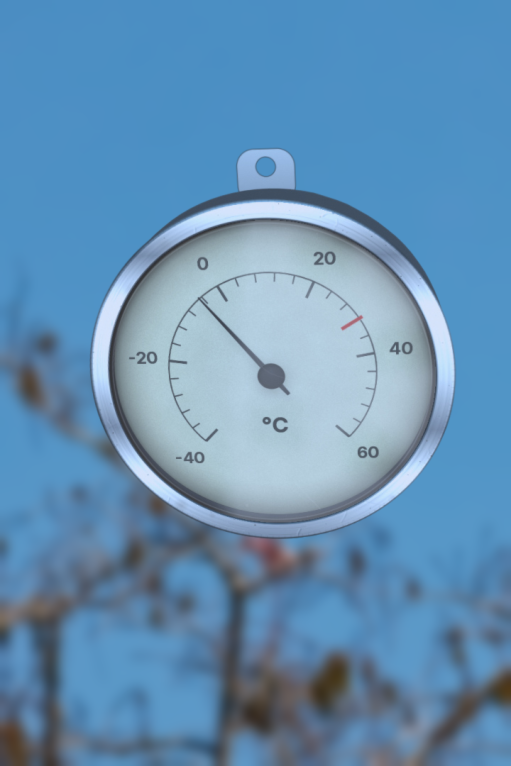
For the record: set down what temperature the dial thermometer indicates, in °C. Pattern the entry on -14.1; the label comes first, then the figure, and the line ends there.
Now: -4
